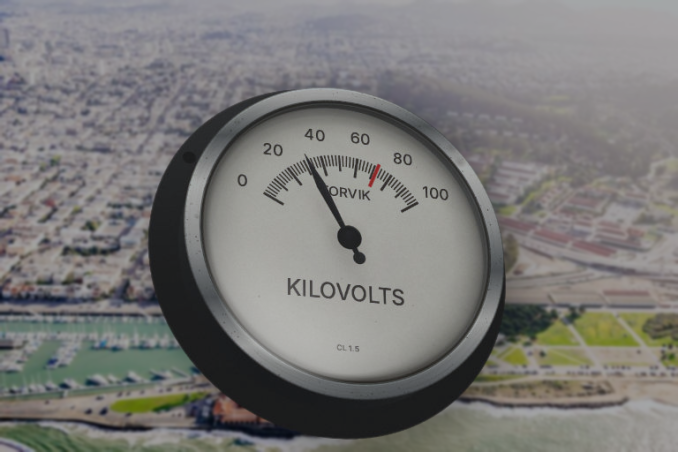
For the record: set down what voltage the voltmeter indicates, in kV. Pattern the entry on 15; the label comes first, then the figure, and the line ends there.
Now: 30
